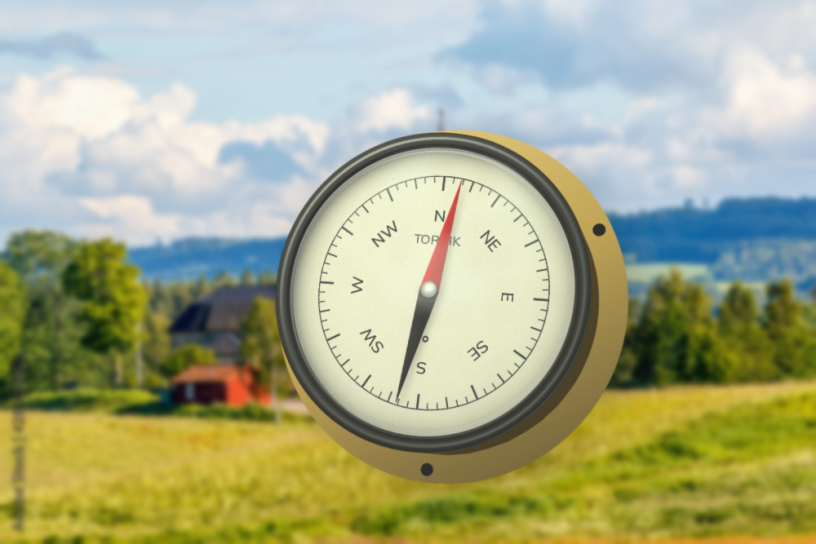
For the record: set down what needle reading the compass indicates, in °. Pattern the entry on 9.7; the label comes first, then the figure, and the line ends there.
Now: 10
